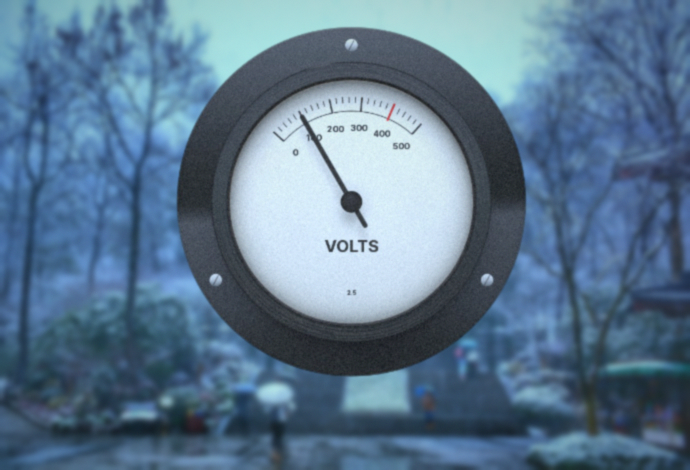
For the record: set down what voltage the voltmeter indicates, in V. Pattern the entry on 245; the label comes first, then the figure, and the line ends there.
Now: 100
